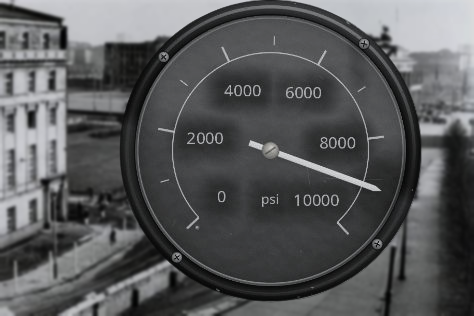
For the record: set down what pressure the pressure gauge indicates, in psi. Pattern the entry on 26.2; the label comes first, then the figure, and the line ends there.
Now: 9000
